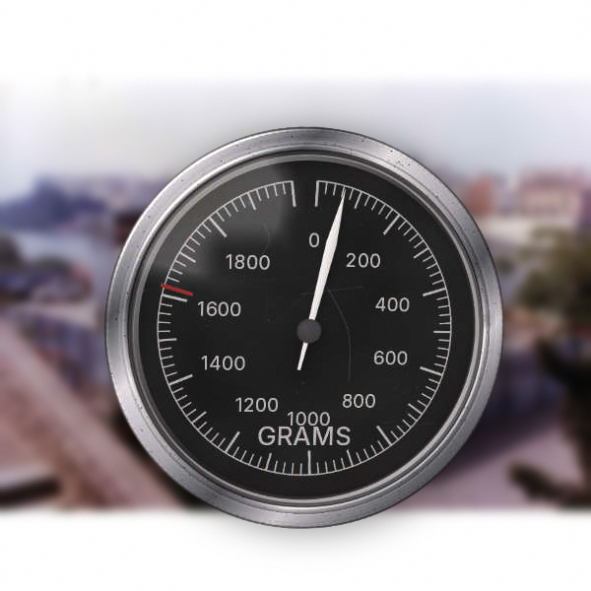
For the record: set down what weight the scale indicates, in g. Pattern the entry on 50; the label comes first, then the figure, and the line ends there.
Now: 60
